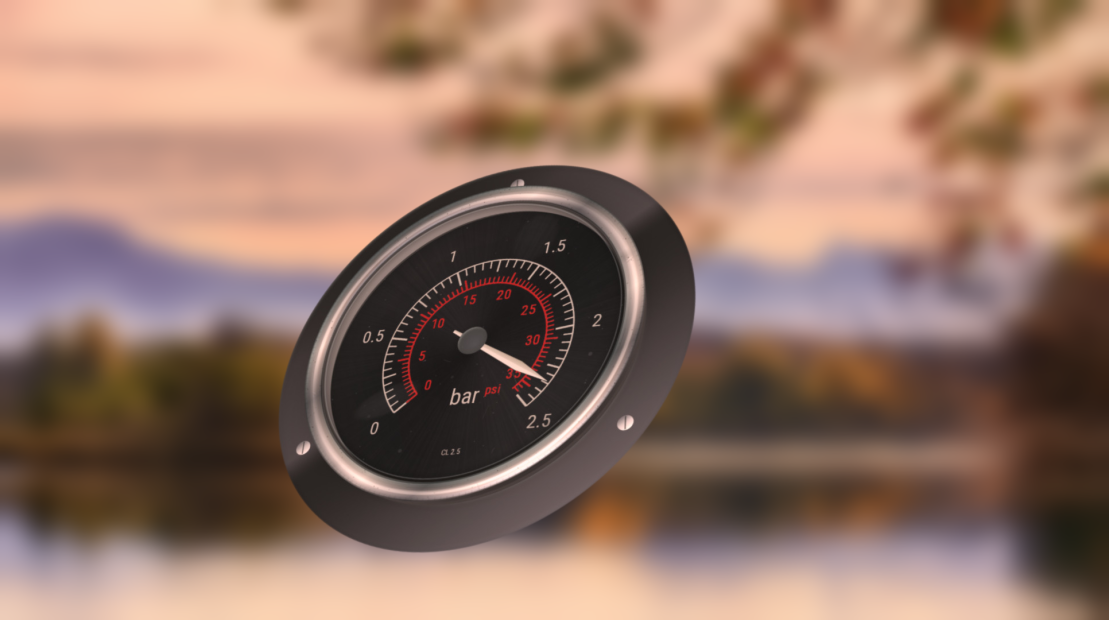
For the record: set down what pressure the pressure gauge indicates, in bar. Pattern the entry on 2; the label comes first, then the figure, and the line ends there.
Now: 2.35
